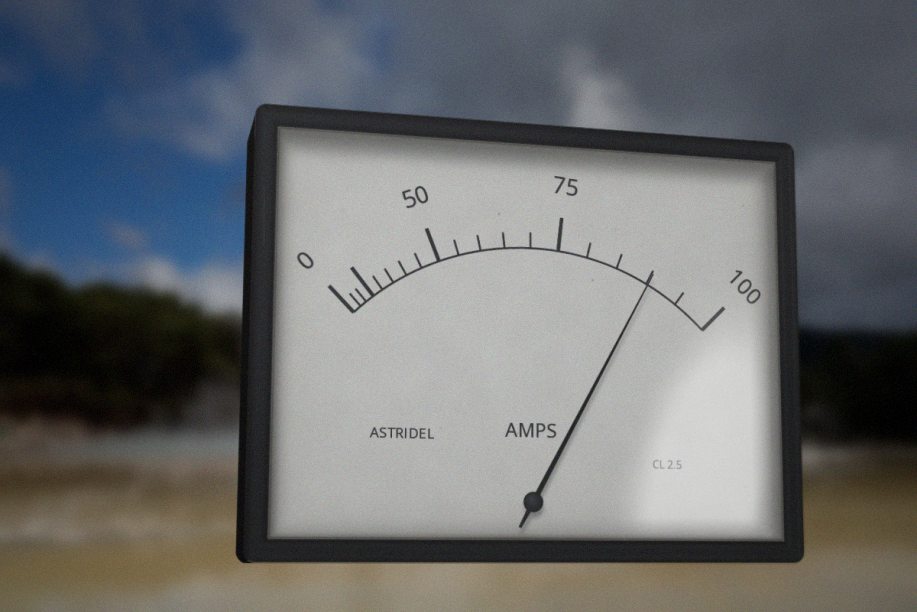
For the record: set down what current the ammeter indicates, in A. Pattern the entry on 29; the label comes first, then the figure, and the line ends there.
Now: 90
